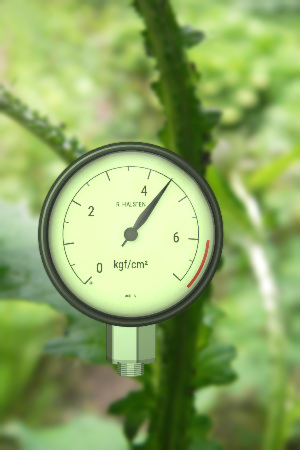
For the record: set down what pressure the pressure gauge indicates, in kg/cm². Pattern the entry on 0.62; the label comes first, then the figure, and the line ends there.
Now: 4.5
